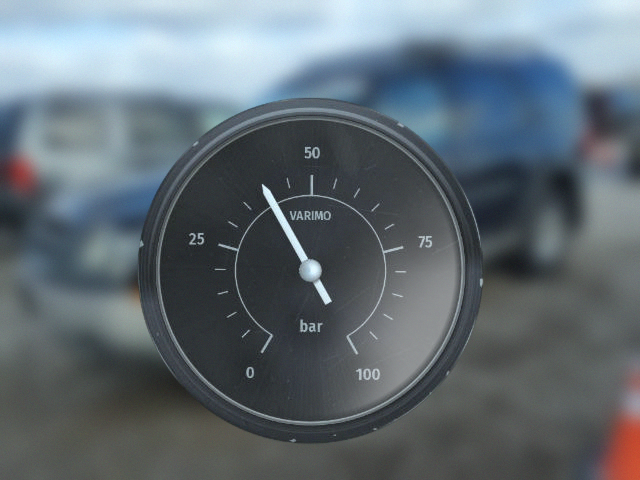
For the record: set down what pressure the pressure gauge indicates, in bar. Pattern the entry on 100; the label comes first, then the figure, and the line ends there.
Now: 40
